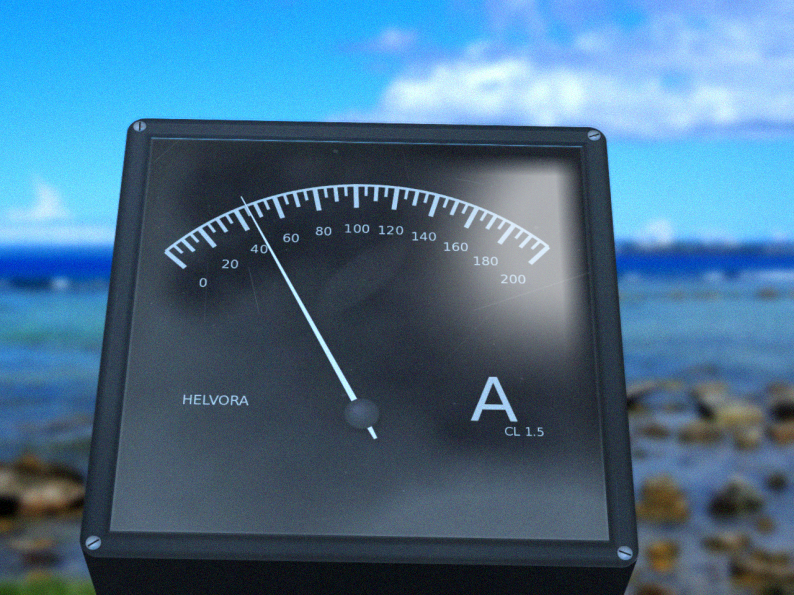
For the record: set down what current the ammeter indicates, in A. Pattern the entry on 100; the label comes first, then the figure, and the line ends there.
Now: 45
